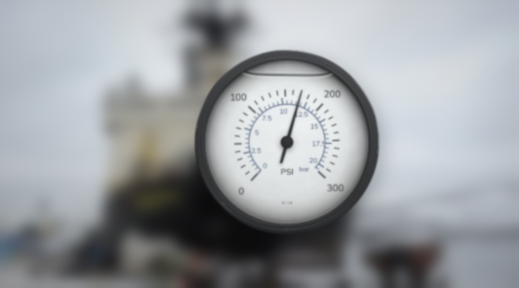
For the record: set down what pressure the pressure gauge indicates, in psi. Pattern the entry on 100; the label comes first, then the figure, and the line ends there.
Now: 170
